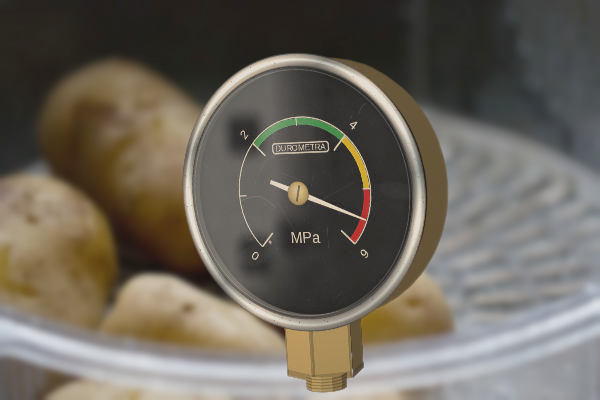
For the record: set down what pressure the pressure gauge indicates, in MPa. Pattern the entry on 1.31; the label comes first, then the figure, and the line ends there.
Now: 5.5
